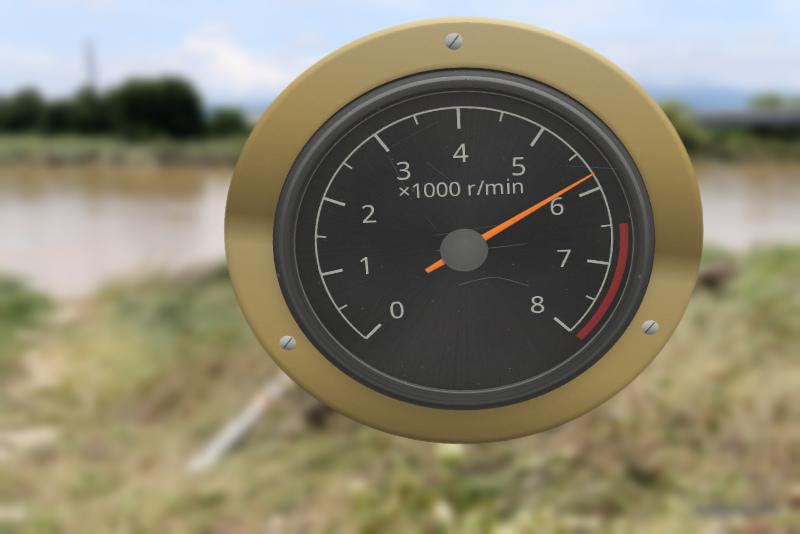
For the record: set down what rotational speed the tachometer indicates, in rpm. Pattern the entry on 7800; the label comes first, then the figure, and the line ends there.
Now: 5750
